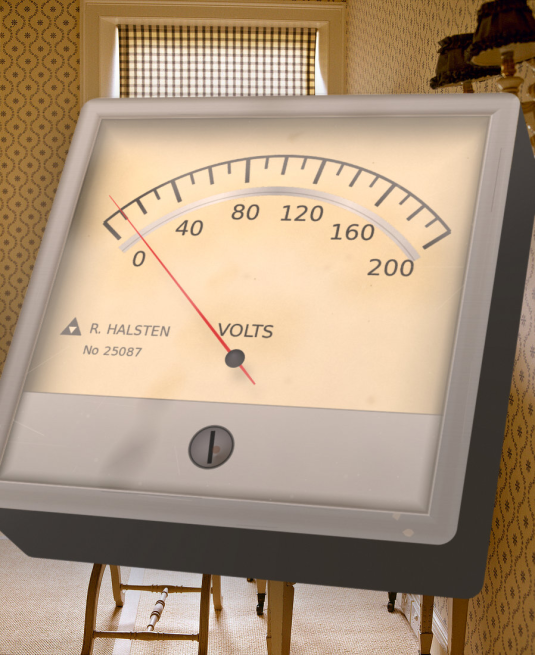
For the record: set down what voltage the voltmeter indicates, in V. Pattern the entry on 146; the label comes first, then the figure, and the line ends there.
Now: 10
